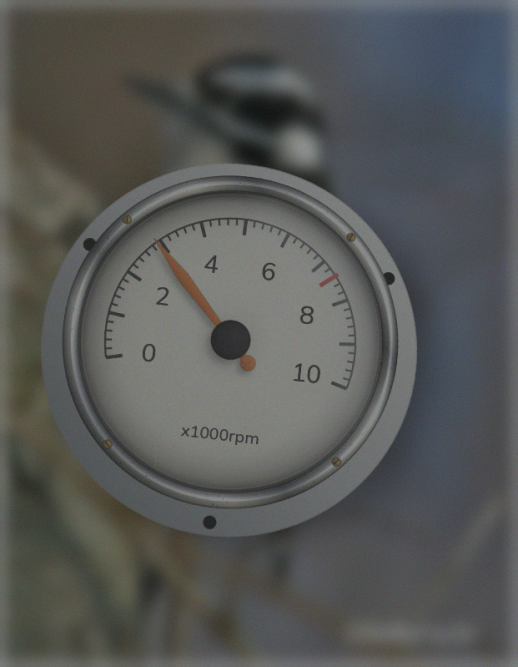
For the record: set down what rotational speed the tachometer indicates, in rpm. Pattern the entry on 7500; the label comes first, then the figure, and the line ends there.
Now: 2900
